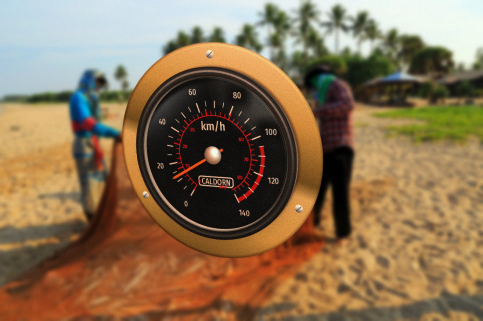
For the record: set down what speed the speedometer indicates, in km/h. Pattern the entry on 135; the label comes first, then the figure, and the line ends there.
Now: 12.5
